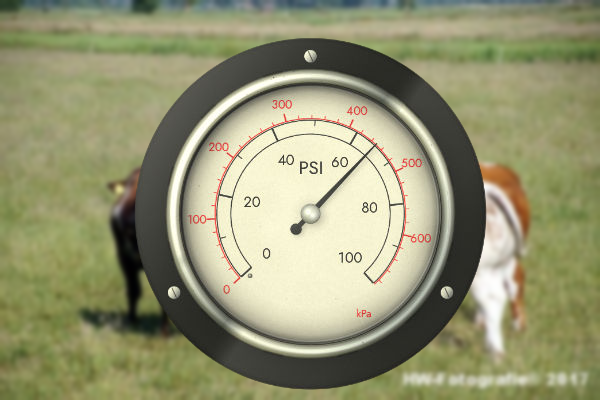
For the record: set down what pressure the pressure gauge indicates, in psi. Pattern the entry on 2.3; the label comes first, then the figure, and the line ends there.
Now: 65
